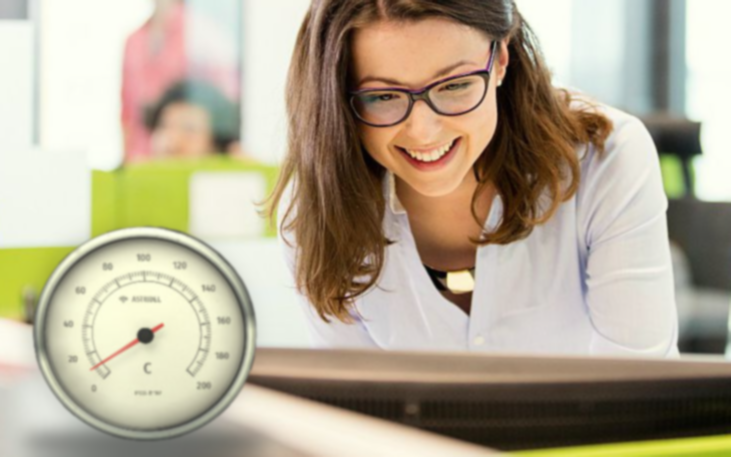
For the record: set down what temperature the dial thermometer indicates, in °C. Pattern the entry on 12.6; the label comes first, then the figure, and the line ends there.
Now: 10
